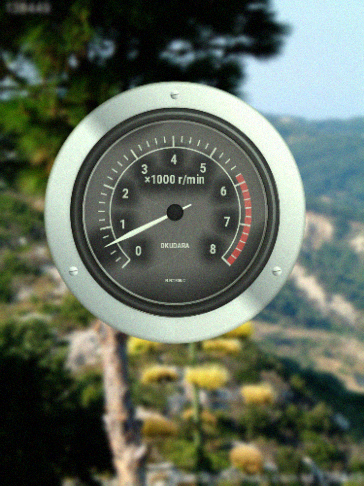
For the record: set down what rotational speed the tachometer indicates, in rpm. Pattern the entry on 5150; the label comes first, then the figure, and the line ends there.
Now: 600
